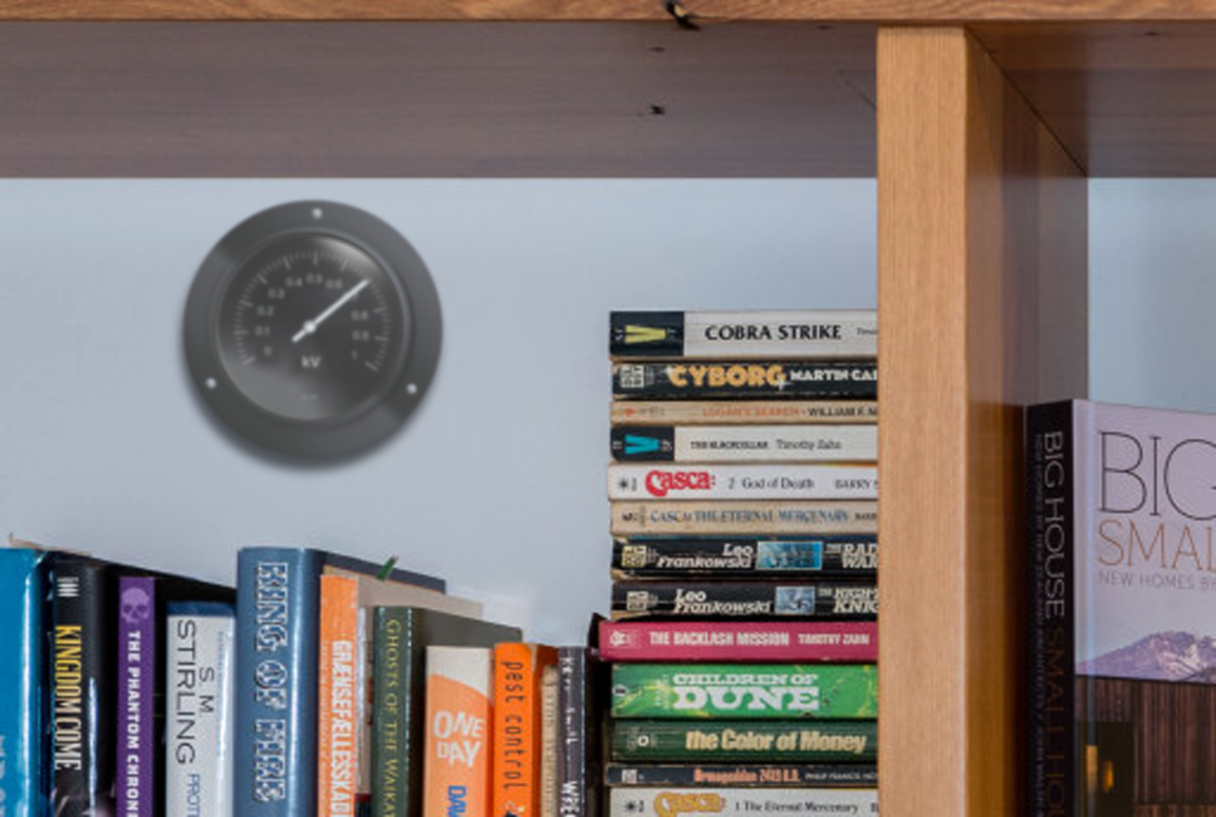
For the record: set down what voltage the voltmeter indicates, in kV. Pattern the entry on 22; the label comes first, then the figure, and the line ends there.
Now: 0.7
